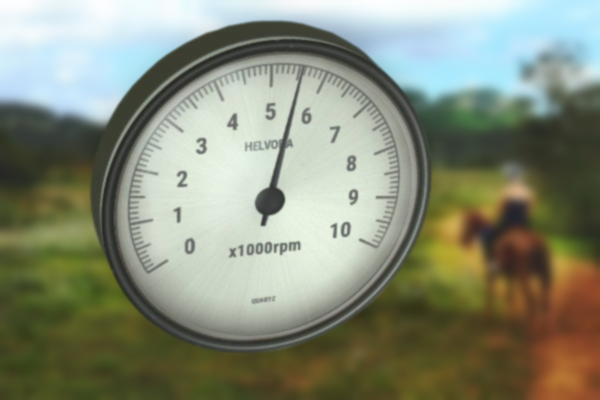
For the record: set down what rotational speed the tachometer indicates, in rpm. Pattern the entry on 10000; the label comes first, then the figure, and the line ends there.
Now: 5500
